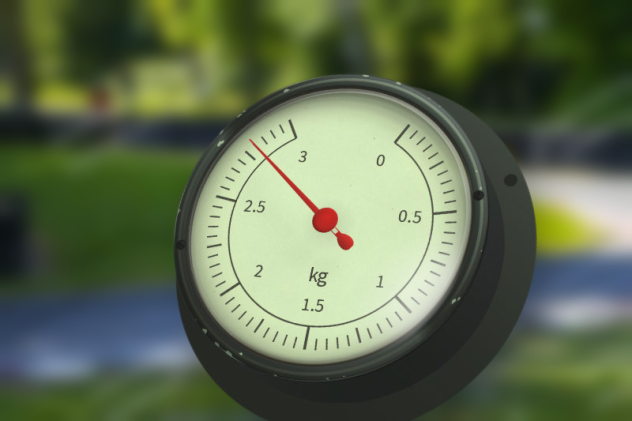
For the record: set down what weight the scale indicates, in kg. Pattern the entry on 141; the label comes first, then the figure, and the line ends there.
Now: 2.8
